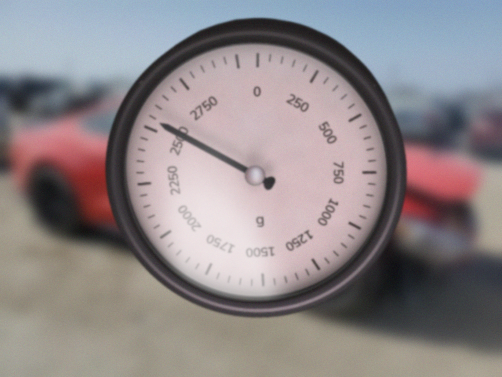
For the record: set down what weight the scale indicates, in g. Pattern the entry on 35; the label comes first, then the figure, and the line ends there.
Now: 2550
